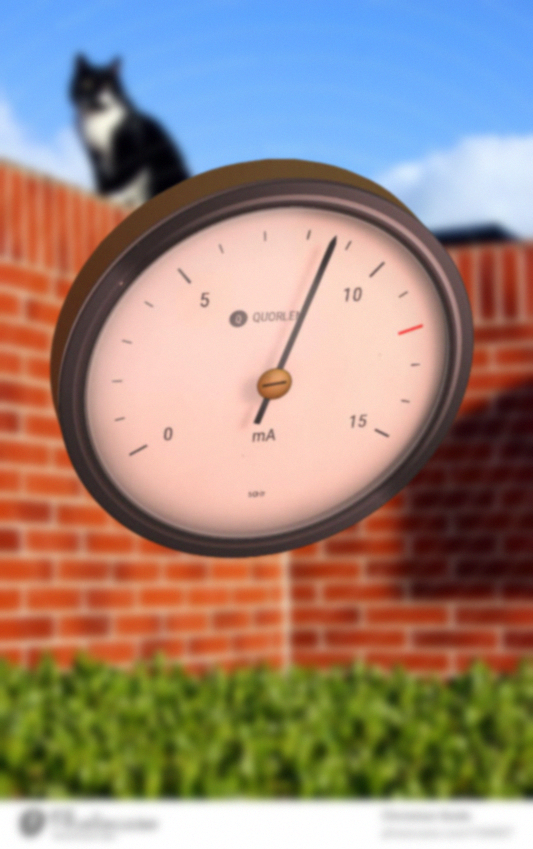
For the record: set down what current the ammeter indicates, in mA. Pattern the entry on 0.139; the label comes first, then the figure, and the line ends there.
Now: 8.5
